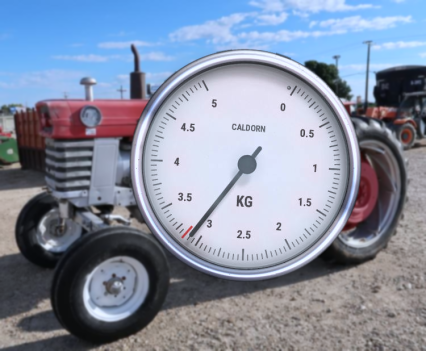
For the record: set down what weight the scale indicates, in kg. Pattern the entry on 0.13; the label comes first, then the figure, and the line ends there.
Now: 3.1
